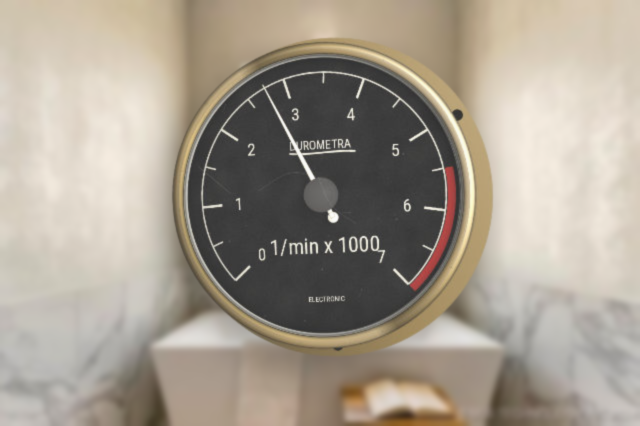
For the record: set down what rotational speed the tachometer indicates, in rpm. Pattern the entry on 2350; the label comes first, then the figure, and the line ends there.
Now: 2750
